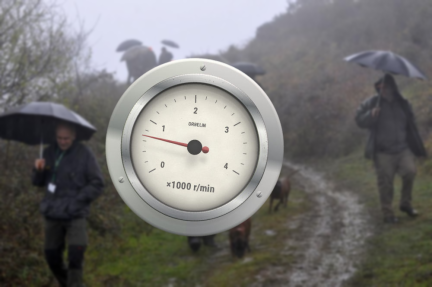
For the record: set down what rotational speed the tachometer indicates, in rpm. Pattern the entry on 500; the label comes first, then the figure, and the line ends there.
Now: 700
